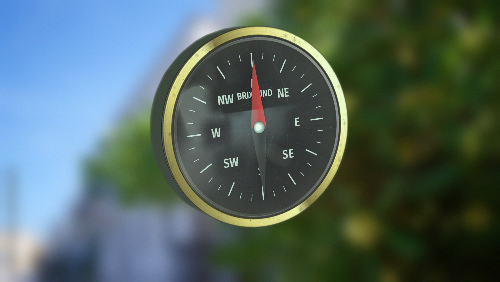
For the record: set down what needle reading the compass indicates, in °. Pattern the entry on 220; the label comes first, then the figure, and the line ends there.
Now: 0
